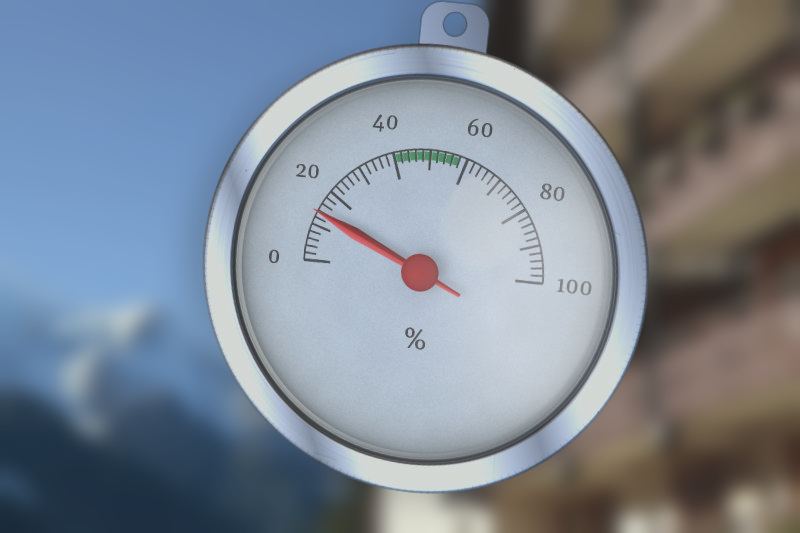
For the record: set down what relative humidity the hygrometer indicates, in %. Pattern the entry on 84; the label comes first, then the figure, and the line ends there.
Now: 14
